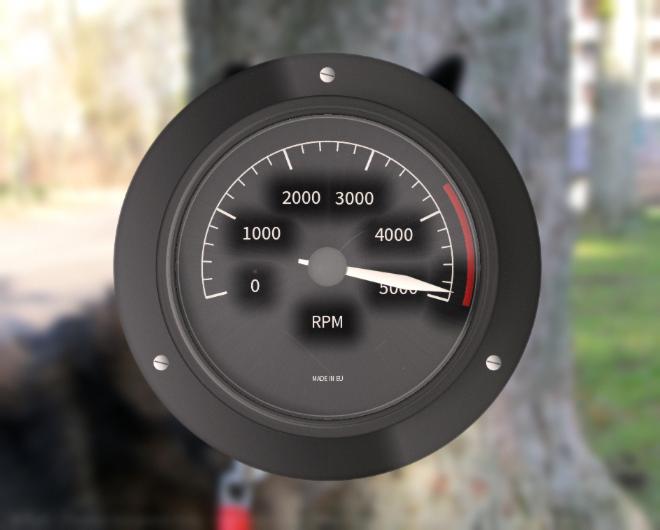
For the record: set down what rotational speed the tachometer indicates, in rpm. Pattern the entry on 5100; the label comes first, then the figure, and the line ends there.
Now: 4900
